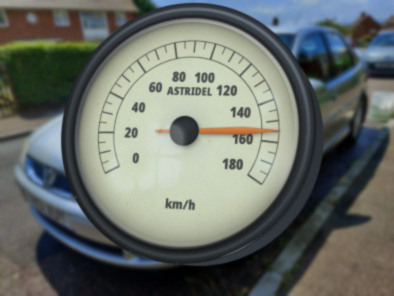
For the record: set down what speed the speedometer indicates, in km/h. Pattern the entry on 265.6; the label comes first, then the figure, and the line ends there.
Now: 155
